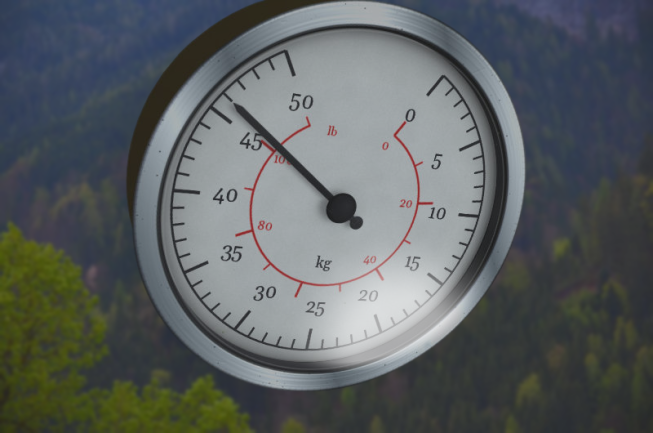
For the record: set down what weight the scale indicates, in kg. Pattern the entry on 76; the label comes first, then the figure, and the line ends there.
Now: 46
